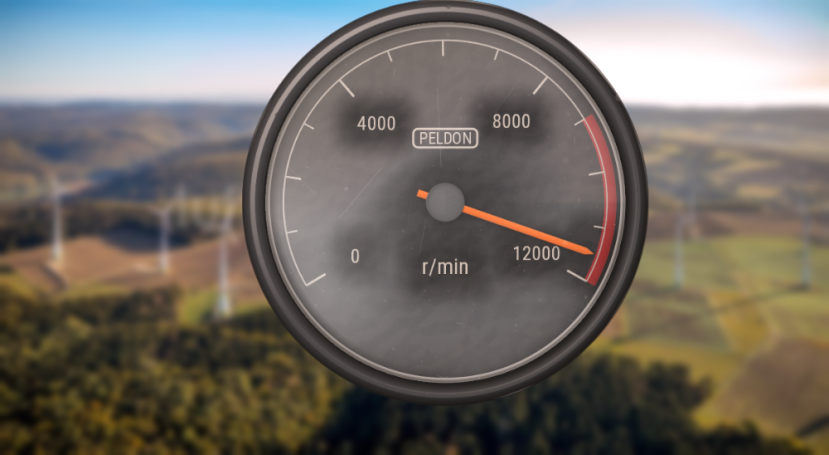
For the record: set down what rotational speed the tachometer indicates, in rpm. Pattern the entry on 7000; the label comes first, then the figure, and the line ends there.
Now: 11500
